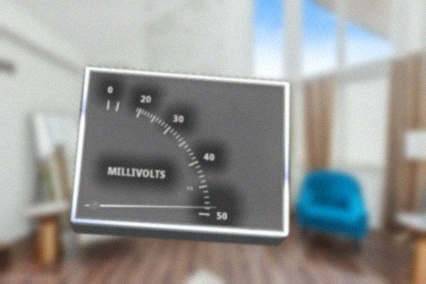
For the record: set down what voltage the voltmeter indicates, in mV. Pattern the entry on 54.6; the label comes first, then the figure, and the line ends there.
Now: 49
